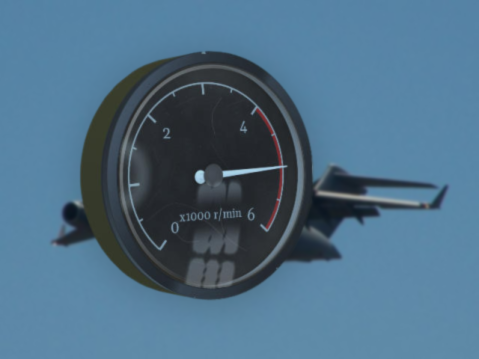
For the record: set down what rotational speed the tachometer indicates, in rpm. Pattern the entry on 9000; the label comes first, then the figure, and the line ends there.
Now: 5000
